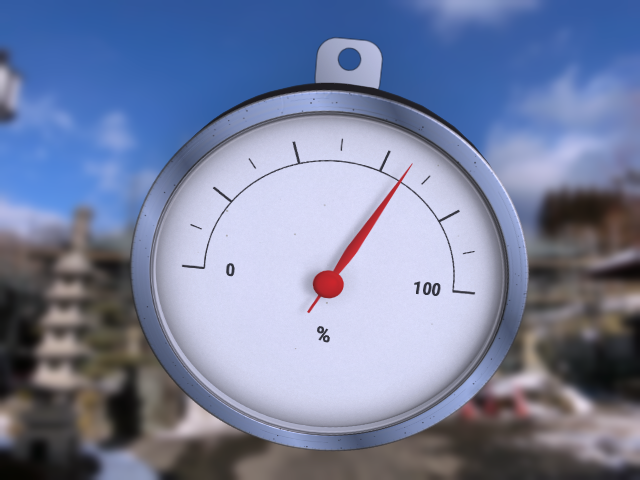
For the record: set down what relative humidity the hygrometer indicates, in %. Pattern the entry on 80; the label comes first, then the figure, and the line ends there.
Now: 65
